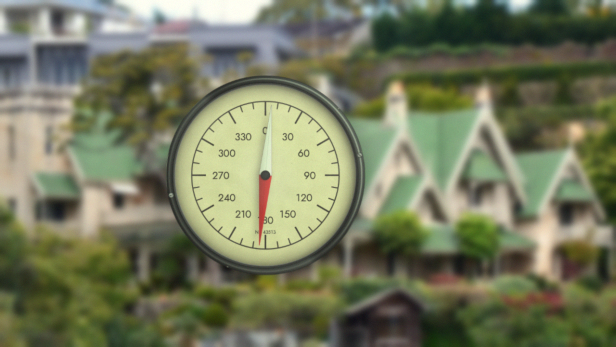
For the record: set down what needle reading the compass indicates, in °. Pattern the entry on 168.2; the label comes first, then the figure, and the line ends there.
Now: 185
